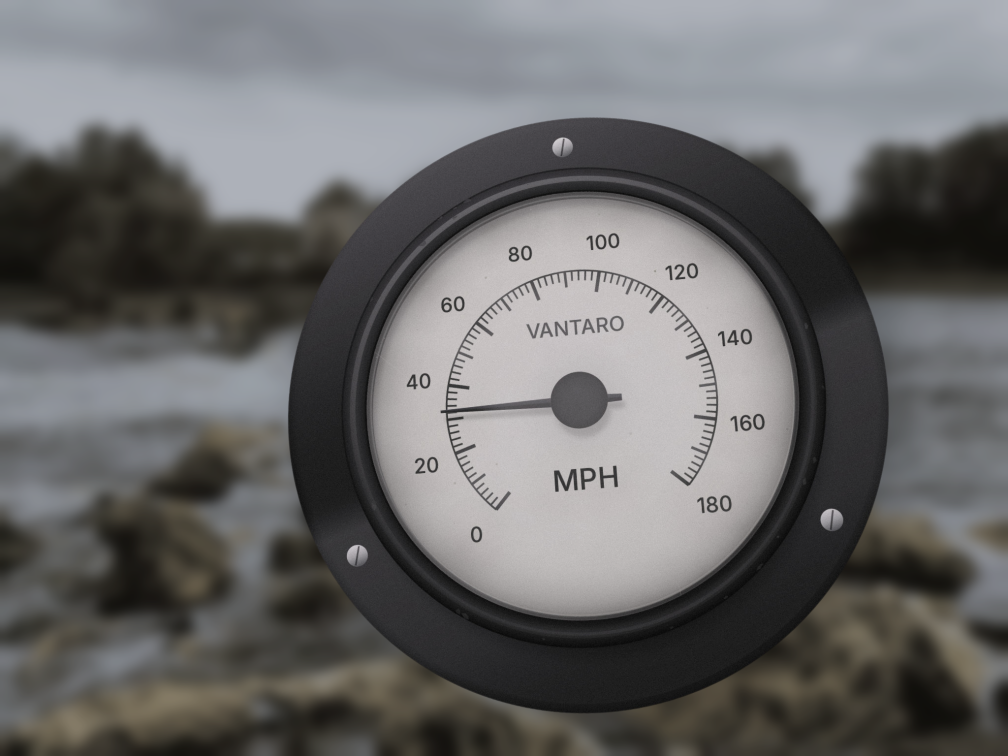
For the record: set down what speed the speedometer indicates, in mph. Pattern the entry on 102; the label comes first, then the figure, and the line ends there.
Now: 32
